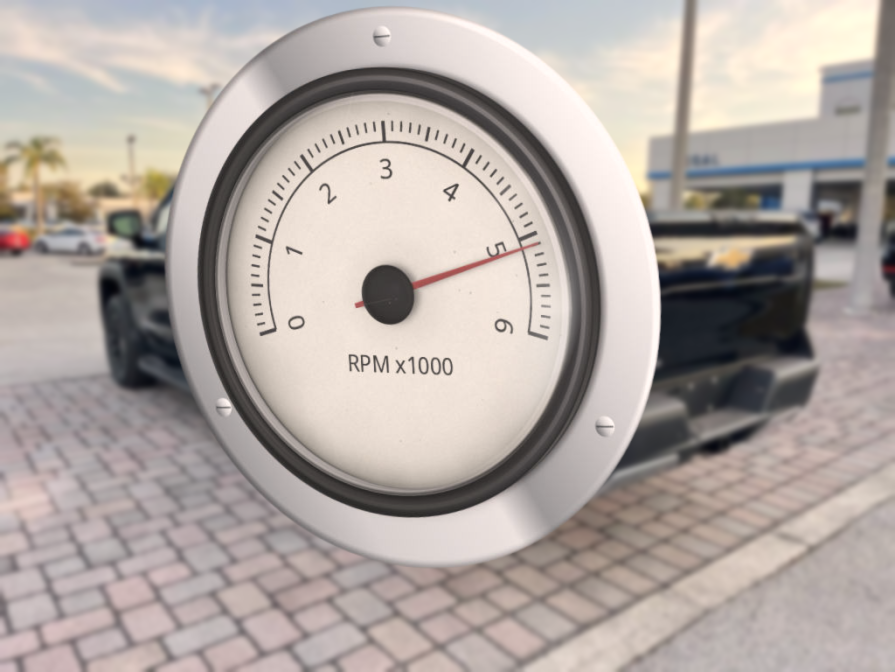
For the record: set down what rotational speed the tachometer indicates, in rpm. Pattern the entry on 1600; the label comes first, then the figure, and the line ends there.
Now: 5100
